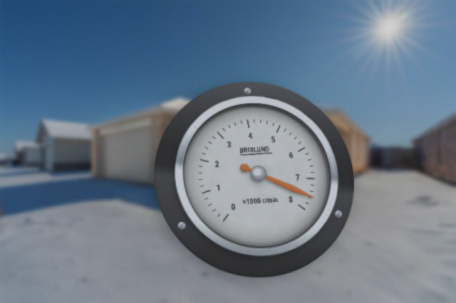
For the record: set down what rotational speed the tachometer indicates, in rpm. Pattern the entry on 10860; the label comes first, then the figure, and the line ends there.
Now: 7600
